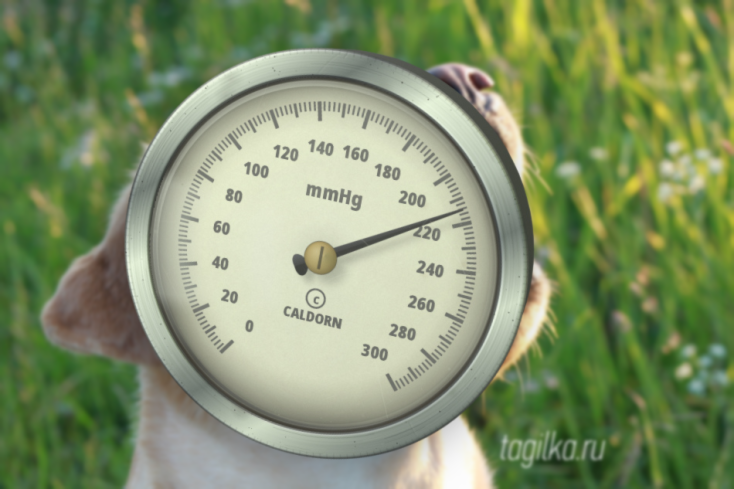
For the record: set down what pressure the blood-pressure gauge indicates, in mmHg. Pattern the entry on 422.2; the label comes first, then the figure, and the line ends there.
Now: 214
